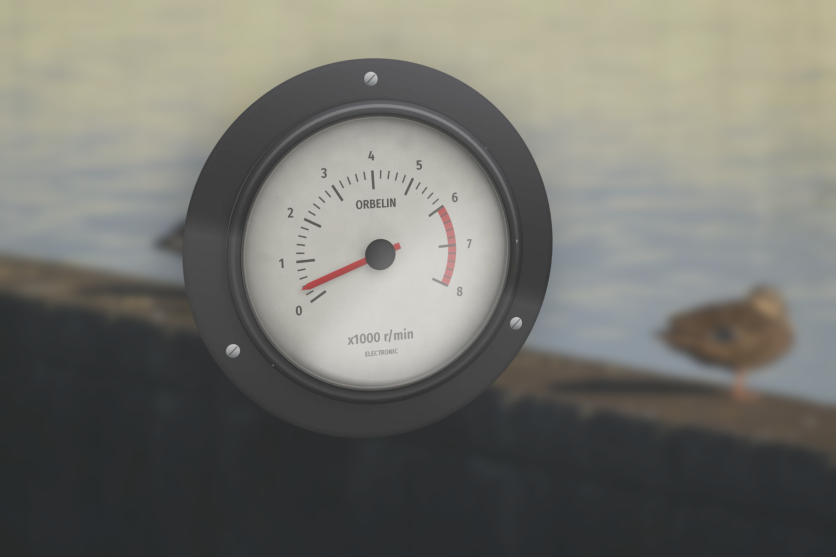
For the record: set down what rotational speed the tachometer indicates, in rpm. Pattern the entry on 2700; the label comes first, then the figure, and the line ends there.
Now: 400
